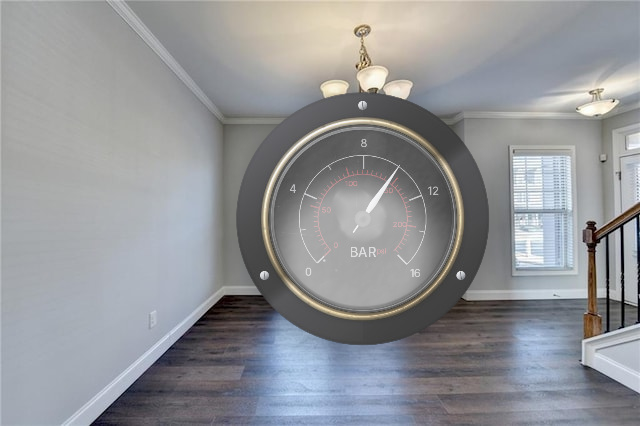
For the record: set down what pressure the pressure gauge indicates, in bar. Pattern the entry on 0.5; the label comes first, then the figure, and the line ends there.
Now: 10
